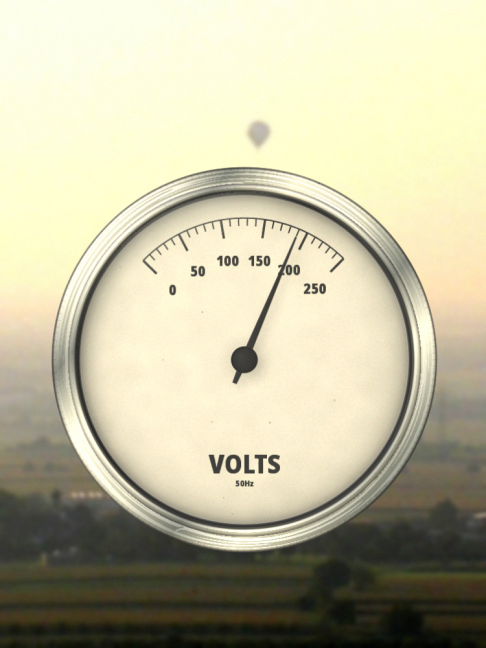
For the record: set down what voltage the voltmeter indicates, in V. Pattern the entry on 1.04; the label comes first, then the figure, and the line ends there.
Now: 190
